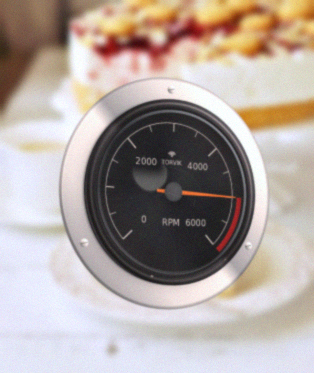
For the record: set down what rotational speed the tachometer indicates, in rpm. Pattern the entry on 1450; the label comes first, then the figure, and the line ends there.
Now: 5000
